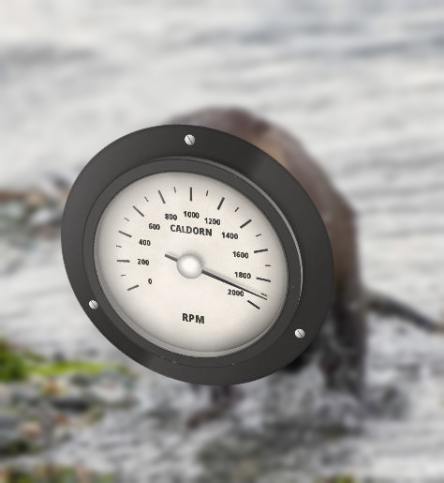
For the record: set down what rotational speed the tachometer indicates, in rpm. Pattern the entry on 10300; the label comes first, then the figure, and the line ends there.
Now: 1900
